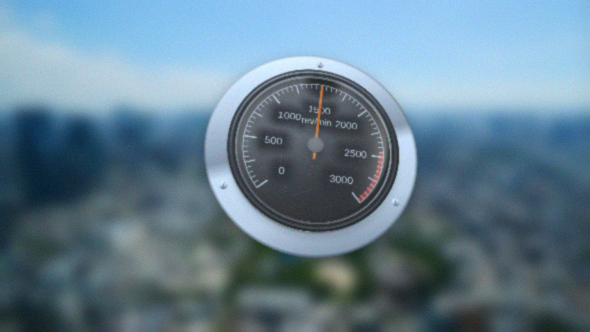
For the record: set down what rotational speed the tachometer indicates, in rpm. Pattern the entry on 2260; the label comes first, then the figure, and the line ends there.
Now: 1500
